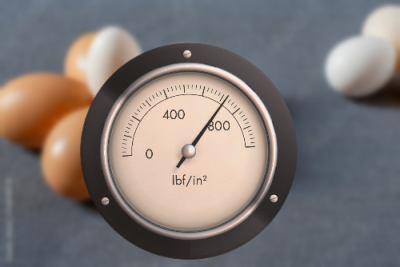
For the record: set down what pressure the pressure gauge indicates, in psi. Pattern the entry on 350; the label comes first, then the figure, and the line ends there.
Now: 720
